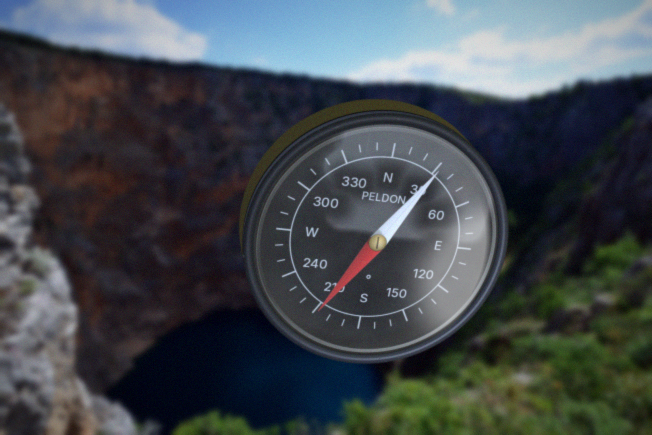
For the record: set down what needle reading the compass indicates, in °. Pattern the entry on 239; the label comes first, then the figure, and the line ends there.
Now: 210
